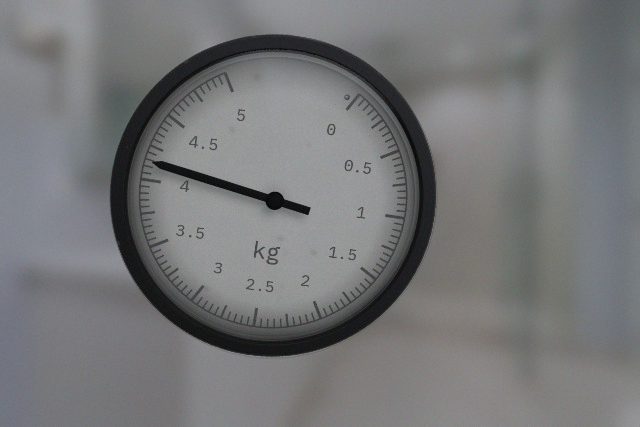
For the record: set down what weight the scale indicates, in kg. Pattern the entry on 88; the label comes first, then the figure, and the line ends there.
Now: 4.15
